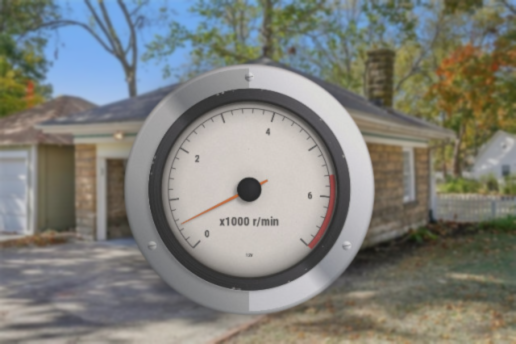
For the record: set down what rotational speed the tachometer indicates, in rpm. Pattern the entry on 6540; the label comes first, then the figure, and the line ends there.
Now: 500
